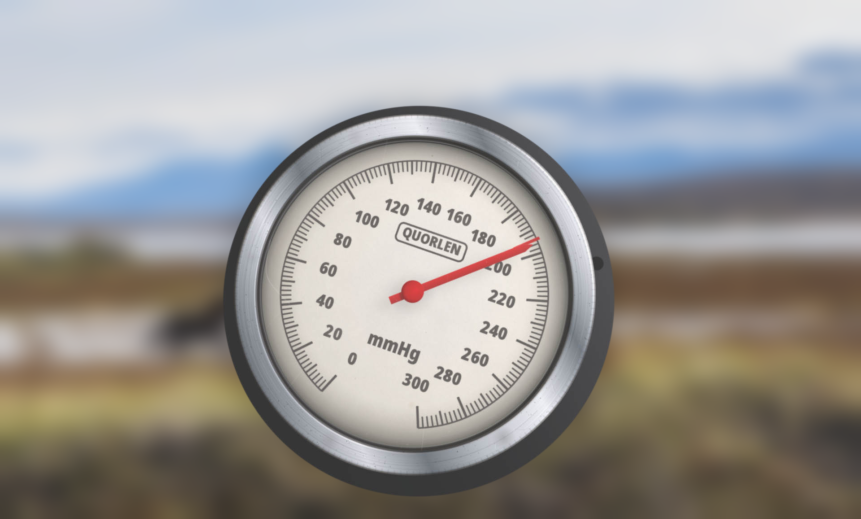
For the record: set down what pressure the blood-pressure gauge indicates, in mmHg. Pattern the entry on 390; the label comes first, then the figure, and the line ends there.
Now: 196
